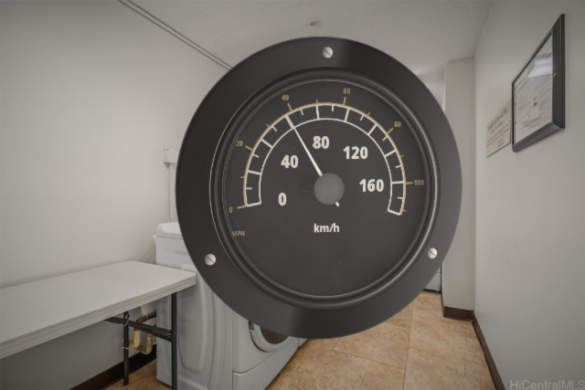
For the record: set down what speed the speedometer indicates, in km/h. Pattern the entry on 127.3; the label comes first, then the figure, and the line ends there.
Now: 60
